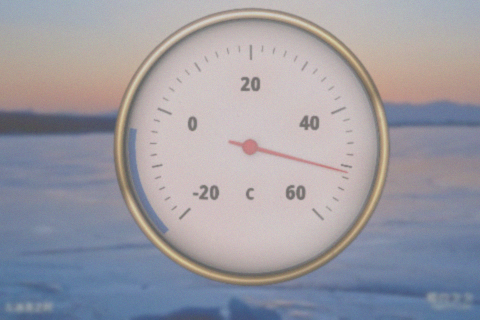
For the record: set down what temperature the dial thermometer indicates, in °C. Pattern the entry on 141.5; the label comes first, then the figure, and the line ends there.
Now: 51
